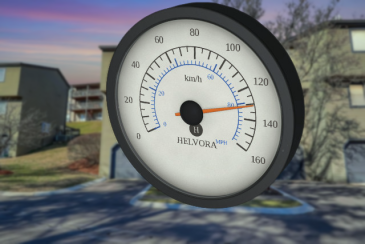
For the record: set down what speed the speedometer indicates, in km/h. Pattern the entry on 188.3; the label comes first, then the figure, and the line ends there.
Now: 130
